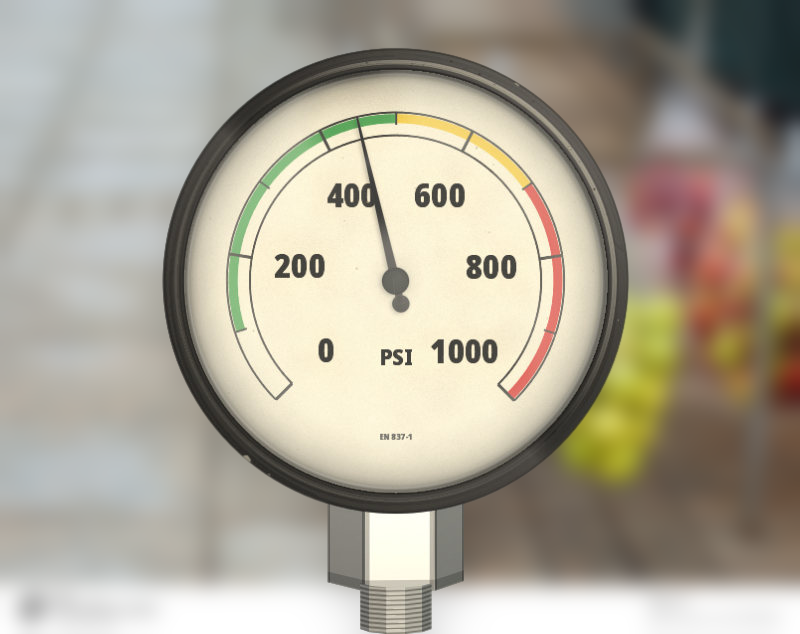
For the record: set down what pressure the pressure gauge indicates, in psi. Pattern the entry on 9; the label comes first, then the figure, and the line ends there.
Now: 450
